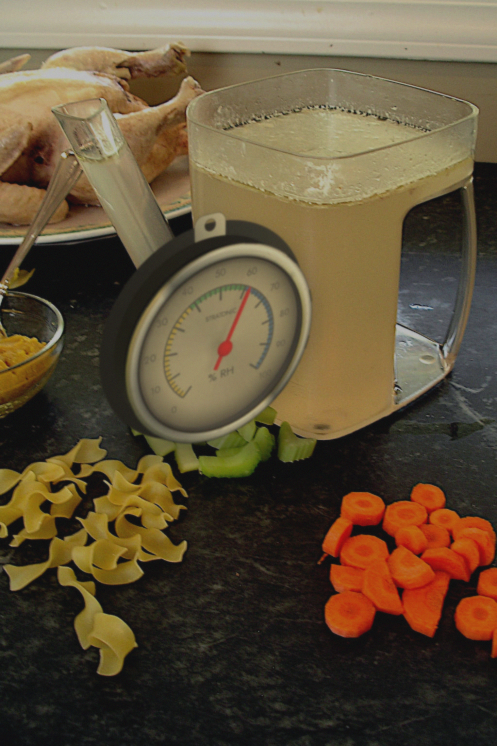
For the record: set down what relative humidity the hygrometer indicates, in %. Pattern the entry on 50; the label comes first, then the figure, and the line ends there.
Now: 60
